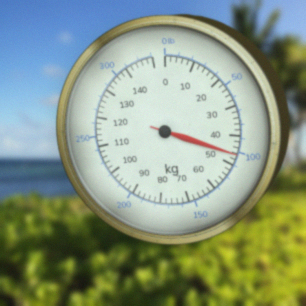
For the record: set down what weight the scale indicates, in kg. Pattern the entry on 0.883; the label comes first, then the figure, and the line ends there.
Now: 46
